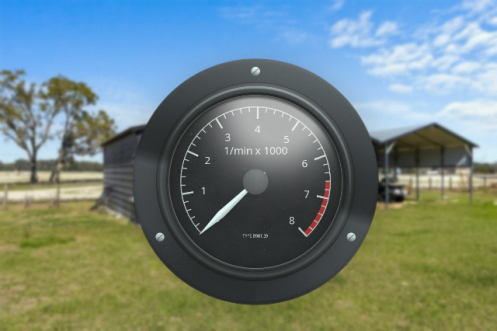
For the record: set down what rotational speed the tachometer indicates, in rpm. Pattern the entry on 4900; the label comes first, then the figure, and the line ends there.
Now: 0
